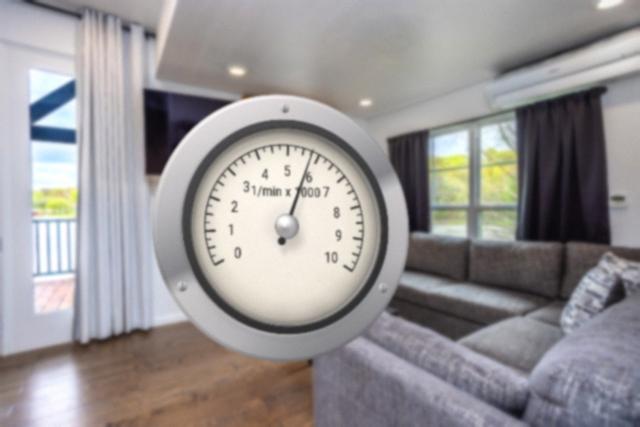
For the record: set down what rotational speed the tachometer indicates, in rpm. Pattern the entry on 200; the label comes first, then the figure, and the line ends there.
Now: 5750
